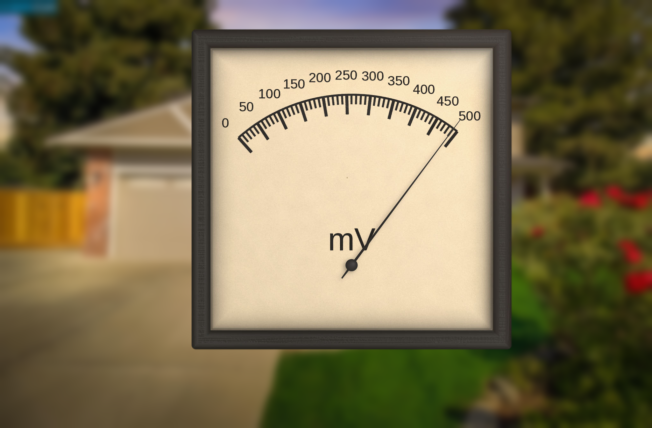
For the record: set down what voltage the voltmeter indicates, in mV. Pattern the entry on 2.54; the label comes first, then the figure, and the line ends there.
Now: 490
